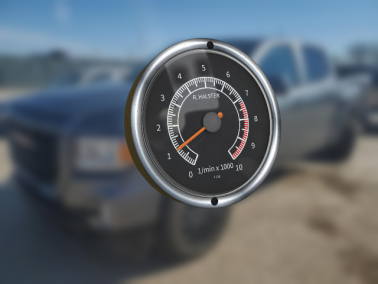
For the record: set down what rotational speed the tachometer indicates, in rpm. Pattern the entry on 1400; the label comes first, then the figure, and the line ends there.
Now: 1000
